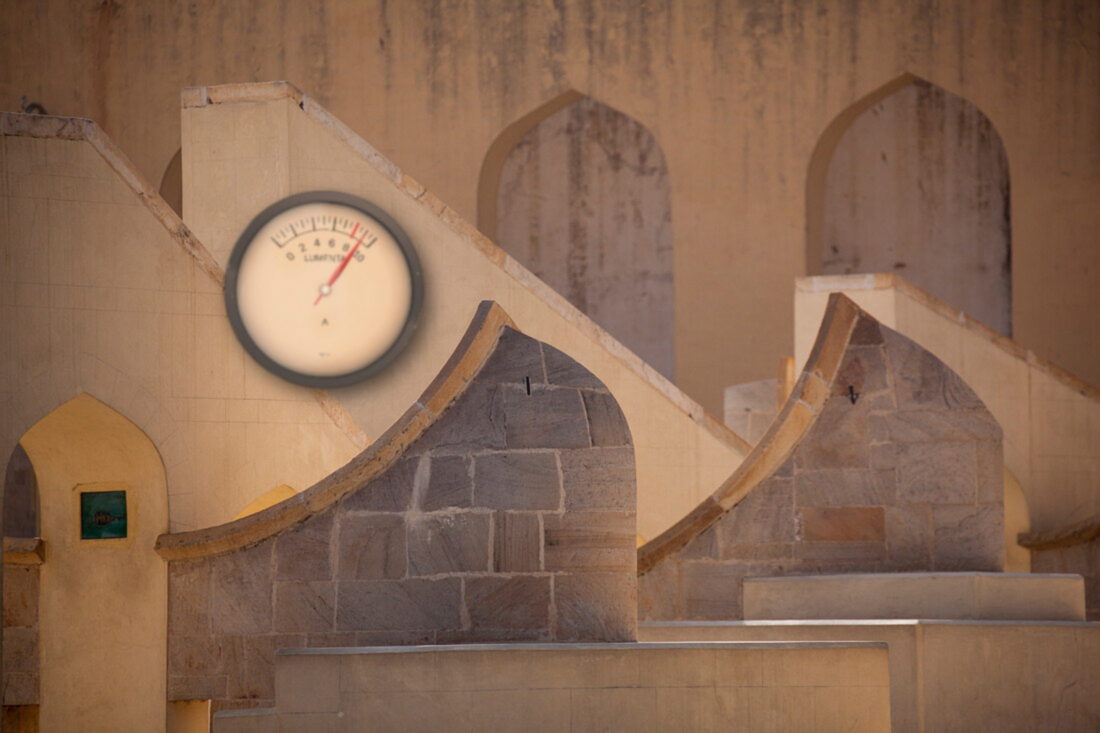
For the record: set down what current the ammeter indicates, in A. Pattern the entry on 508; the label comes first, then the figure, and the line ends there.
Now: 9
